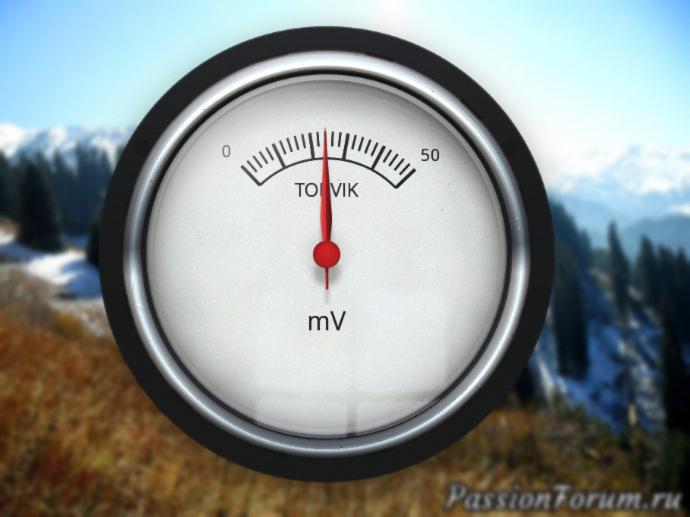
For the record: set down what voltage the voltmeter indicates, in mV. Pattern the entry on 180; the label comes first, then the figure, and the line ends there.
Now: 24
